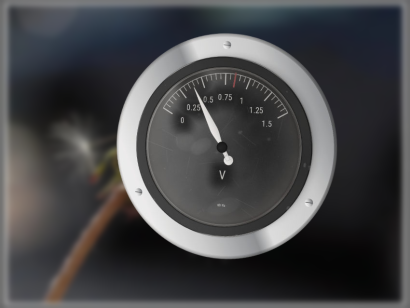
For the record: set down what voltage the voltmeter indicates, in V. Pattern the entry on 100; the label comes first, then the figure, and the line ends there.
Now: 0.4
